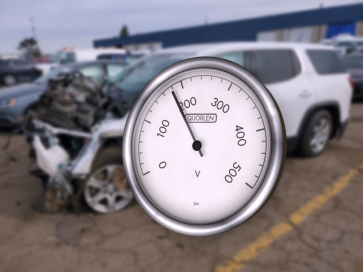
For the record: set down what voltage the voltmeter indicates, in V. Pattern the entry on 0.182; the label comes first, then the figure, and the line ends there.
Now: 180
